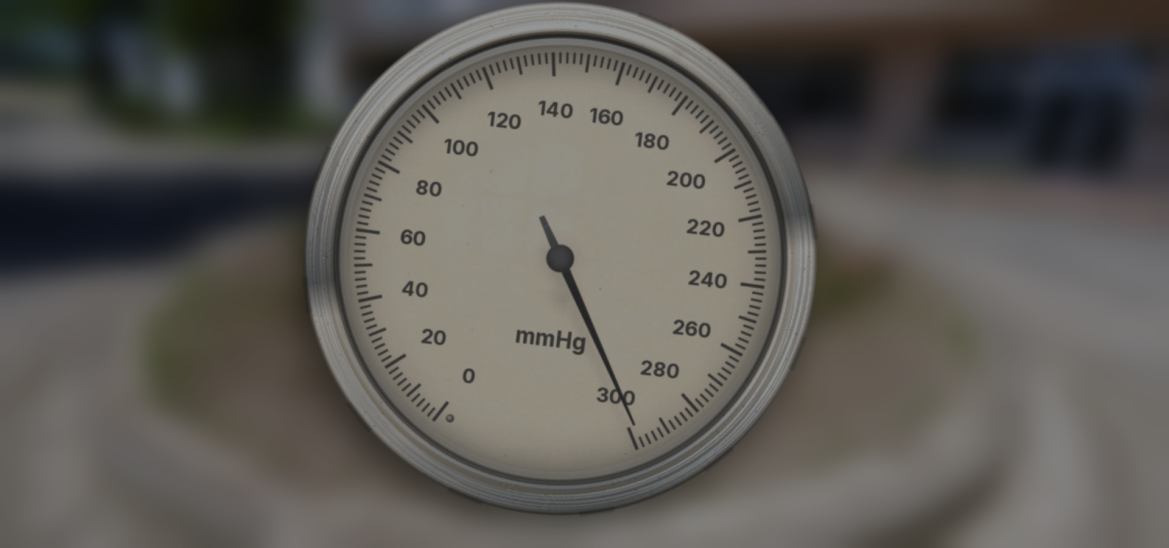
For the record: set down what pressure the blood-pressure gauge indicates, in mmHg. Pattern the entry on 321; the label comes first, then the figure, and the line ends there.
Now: 298
